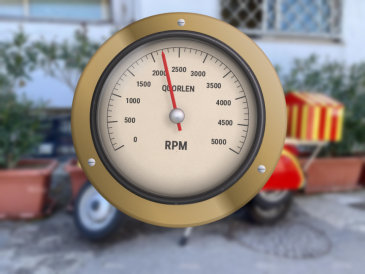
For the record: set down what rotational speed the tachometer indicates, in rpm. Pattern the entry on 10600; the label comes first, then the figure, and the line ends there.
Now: 2200
